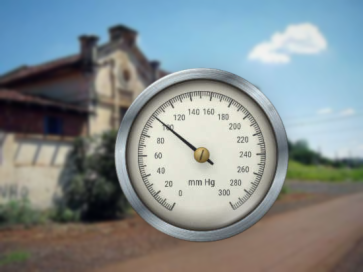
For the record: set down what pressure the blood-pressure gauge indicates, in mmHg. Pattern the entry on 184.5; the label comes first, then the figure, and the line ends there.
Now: 100
